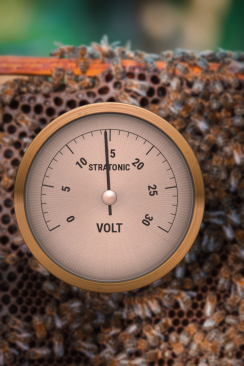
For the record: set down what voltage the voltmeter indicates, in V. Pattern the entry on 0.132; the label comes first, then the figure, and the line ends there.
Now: 14.5
